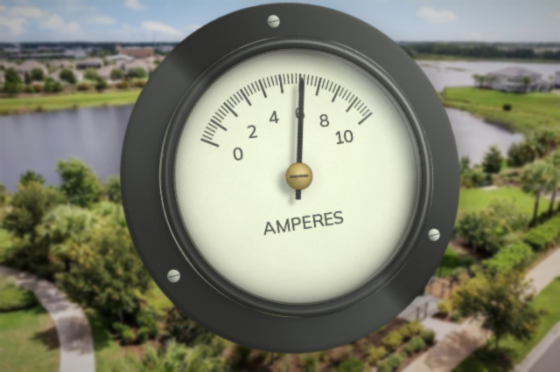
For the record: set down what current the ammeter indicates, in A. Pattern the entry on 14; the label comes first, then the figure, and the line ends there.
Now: 6
